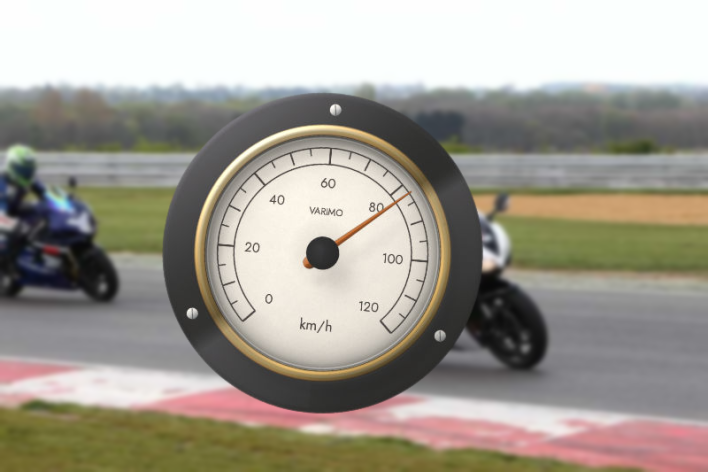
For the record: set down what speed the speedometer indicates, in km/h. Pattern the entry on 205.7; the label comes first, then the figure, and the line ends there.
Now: 82.5
